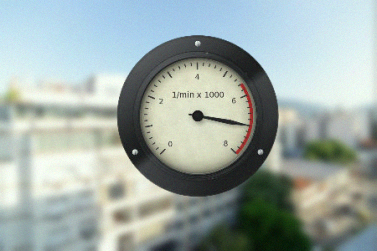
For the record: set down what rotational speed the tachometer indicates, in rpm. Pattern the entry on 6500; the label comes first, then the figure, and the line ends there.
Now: 7000
